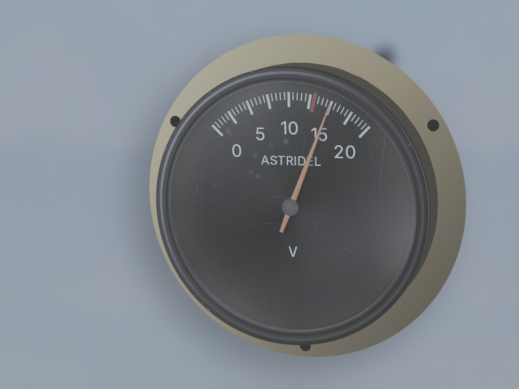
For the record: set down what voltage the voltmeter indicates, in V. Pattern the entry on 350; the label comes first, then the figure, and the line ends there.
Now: 15
